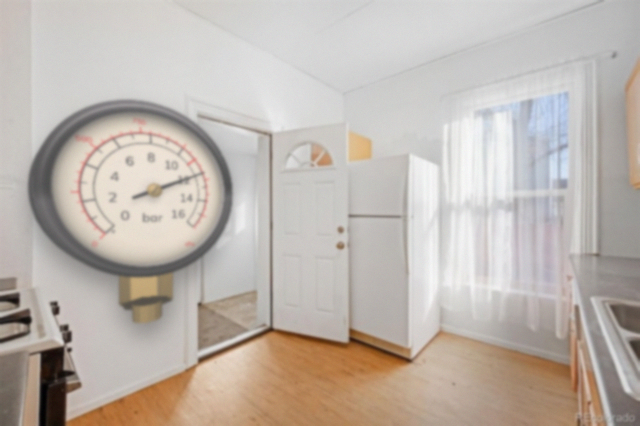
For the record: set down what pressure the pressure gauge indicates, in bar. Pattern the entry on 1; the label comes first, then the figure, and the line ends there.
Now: 12
